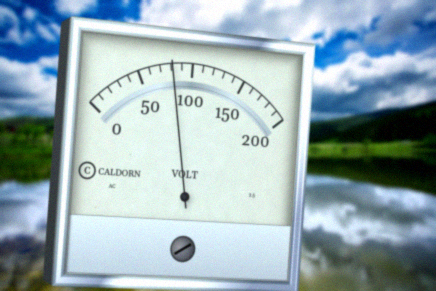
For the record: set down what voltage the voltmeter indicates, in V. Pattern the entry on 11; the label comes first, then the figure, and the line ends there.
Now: 80
